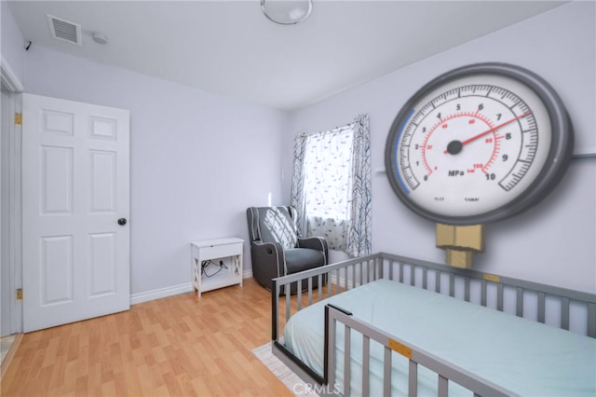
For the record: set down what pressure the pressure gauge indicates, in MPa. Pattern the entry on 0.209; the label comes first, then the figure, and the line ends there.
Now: 7.5
